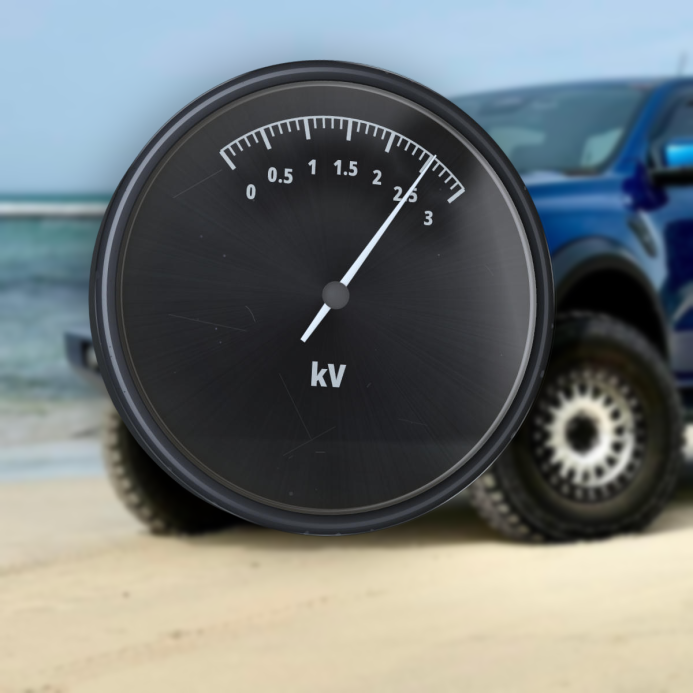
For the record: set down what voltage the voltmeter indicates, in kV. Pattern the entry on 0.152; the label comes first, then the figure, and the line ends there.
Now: 2.5
